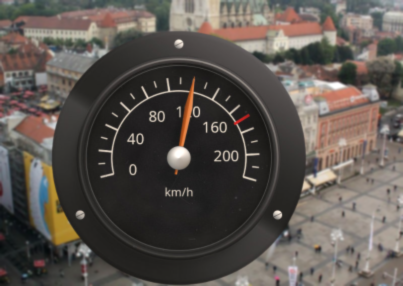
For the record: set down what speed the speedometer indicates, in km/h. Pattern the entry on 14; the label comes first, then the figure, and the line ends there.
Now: 120
